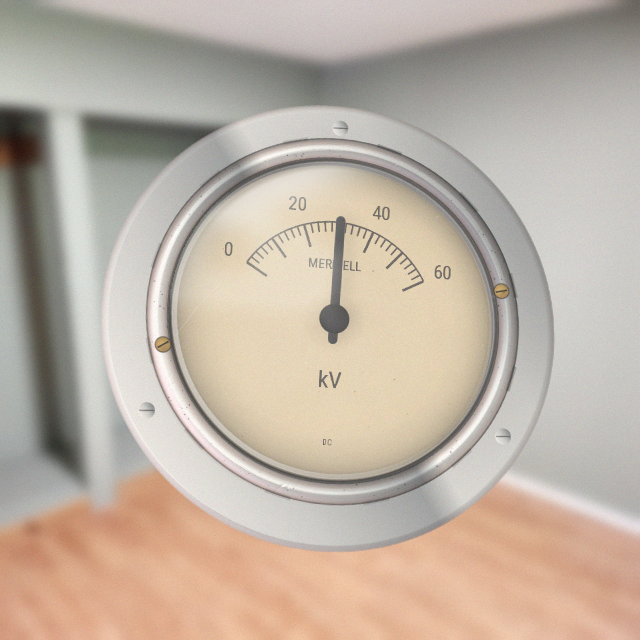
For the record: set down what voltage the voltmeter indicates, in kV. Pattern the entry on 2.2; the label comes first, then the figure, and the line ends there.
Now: 30
